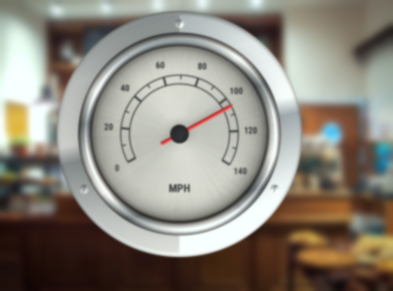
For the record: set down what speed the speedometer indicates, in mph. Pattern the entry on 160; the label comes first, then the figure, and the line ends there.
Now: 105
